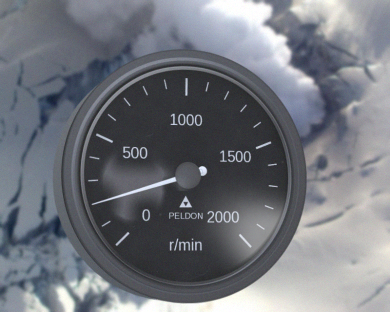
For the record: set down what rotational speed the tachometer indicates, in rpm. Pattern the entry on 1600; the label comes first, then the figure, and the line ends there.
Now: 200
